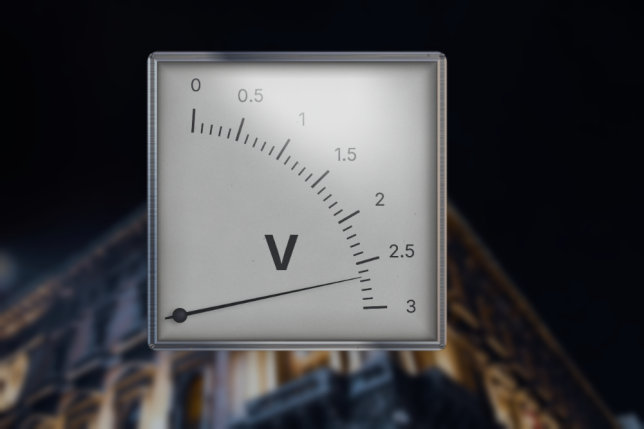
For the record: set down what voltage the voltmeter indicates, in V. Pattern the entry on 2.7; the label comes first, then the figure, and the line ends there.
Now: 2.65
